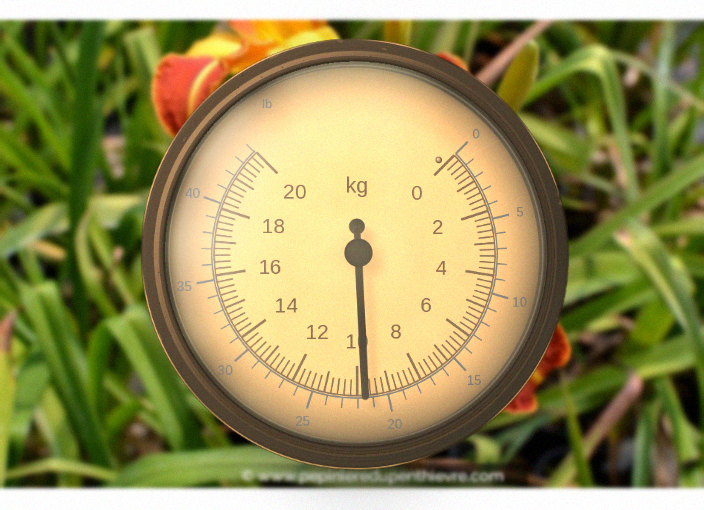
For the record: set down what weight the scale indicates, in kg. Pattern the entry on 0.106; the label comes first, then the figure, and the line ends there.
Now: 9.8
